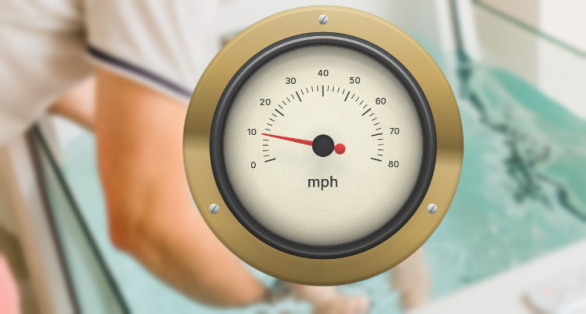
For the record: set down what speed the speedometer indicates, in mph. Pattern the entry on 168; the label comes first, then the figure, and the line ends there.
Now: 10
